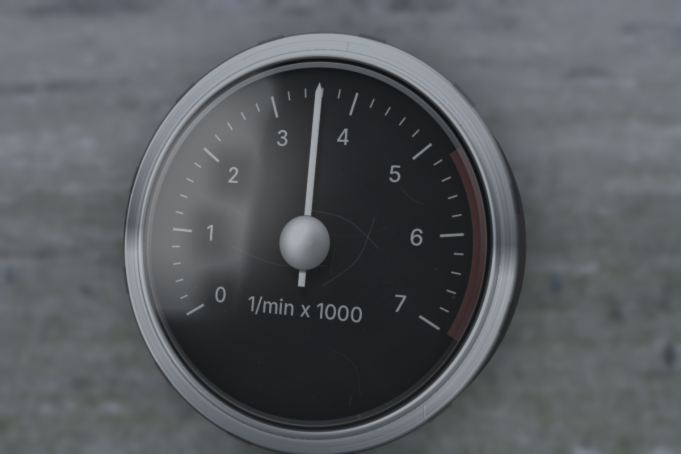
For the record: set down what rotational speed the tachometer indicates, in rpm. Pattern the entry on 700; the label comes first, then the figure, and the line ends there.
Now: 3600
